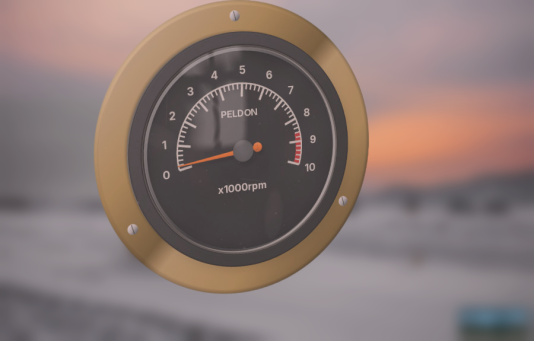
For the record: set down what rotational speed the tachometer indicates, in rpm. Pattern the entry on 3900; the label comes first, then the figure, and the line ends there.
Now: 200
